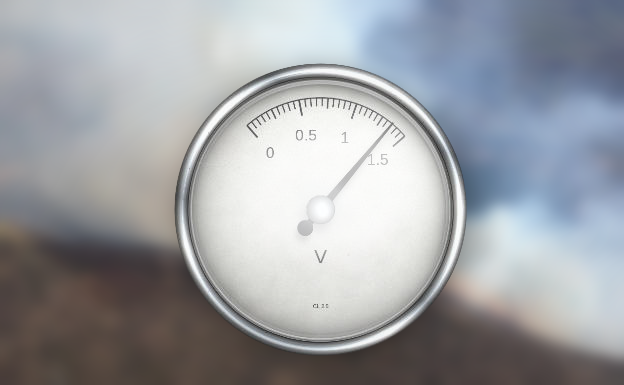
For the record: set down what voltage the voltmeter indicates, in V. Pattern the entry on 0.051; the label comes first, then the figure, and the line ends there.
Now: 1.35
